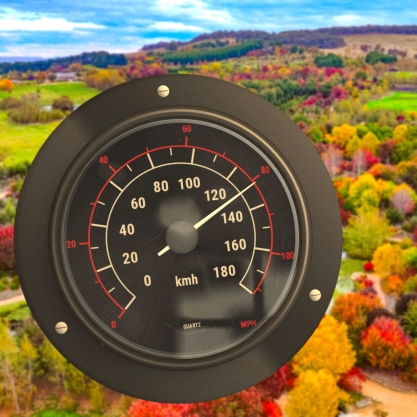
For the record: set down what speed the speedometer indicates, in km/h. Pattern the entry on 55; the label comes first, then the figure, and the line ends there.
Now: 130
